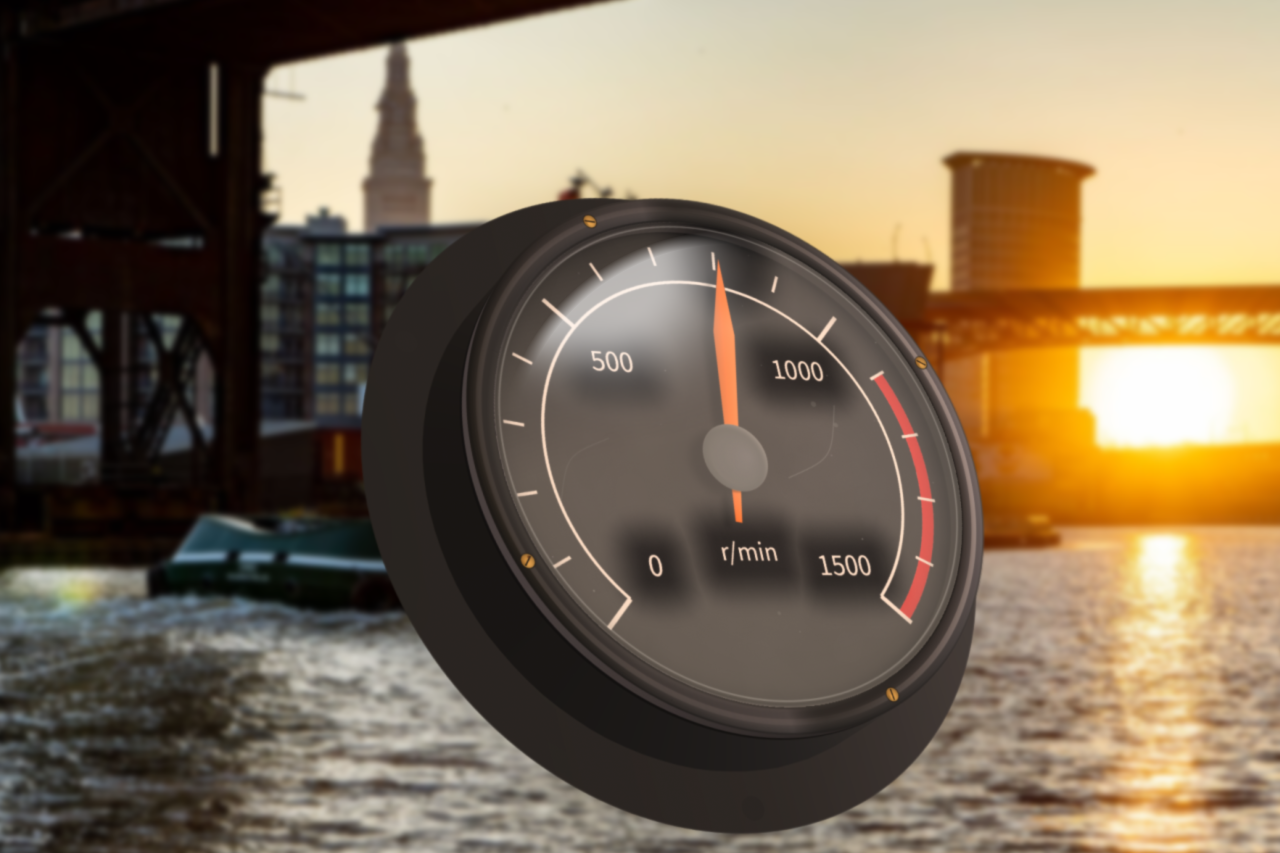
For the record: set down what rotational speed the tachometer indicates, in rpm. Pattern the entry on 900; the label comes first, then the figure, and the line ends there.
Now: 800
